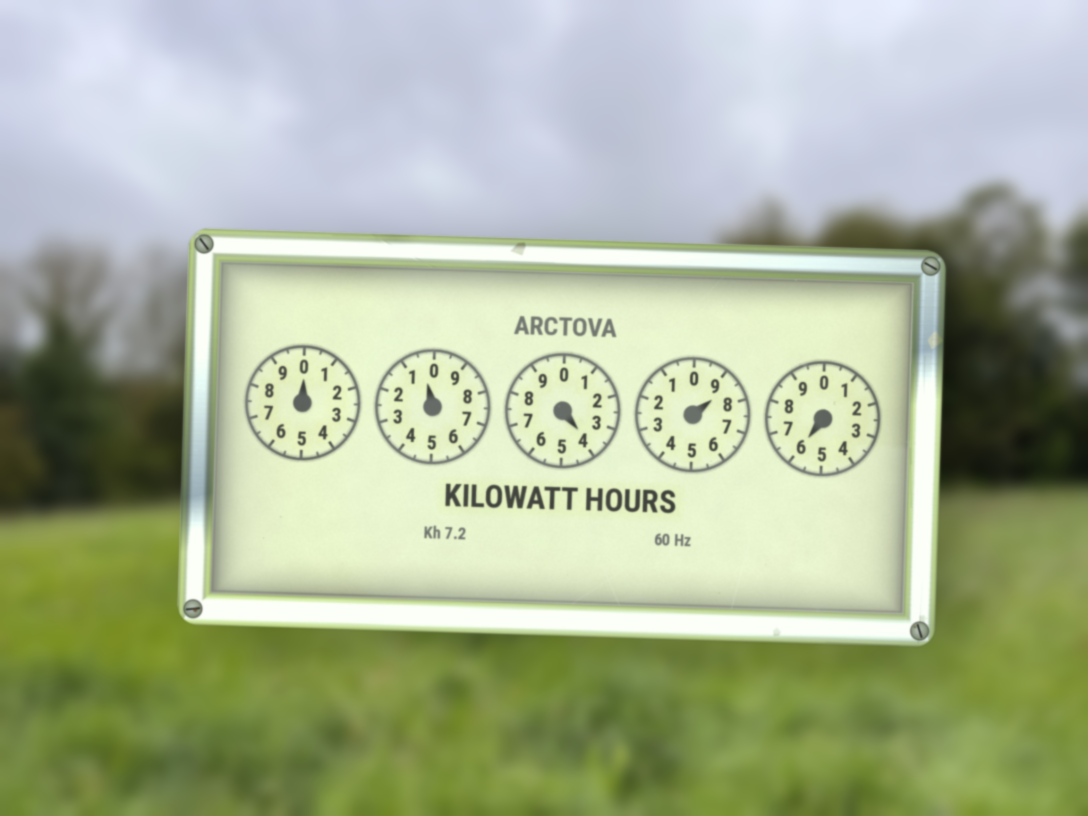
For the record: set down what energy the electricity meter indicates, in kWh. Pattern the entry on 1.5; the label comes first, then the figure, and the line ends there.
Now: 386
